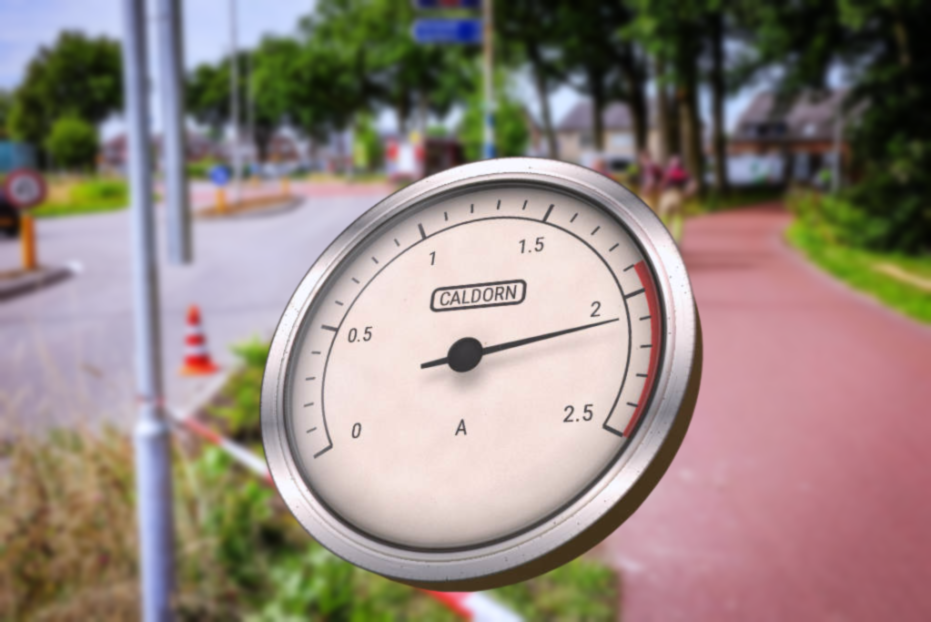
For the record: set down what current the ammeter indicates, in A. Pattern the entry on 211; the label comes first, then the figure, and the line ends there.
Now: 2.1
